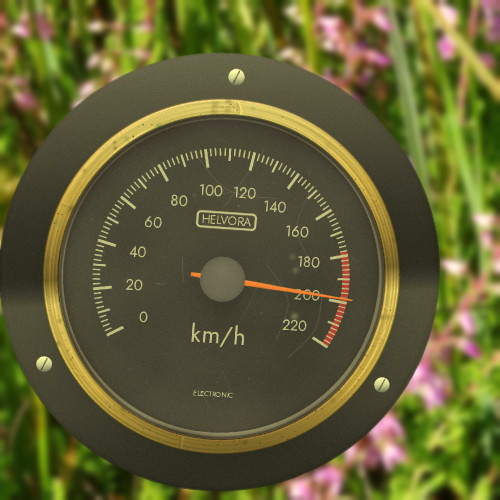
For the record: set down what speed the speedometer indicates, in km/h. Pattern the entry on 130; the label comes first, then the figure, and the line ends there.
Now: 198
